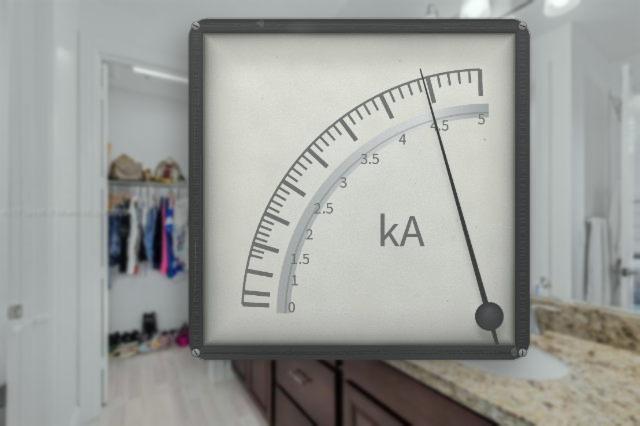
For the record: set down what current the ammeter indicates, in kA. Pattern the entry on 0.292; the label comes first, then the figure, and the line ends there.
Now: 4.45
